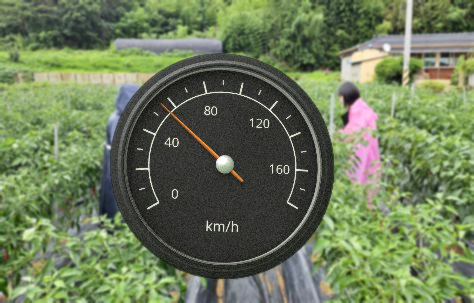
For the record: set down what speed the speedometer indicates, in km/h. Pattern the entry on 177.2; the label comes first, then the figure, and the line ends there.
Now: 55
